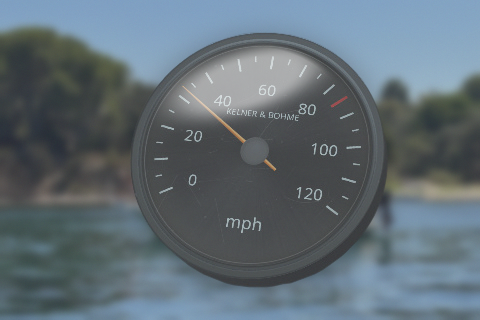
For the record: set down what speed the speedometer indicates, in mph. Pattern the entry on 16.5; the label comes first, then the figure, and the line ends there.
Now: 32.5
